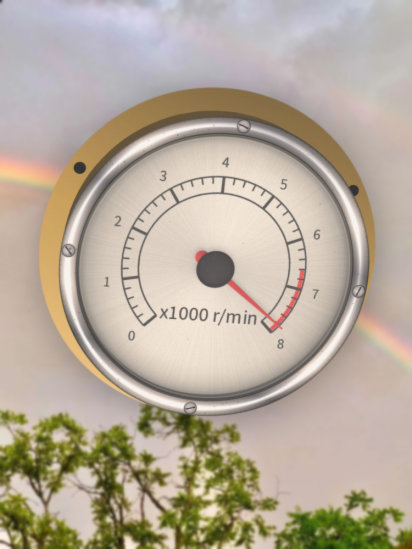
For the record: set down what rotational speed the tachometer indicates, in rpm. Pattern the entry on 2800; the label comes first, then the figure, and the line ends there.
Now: 7800
